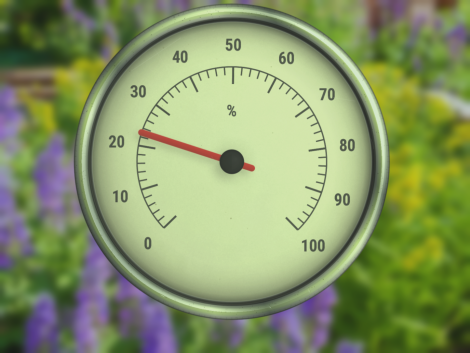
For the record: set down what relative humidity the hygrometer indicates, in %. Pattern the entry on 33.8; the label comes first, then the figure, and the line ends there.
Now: 23
